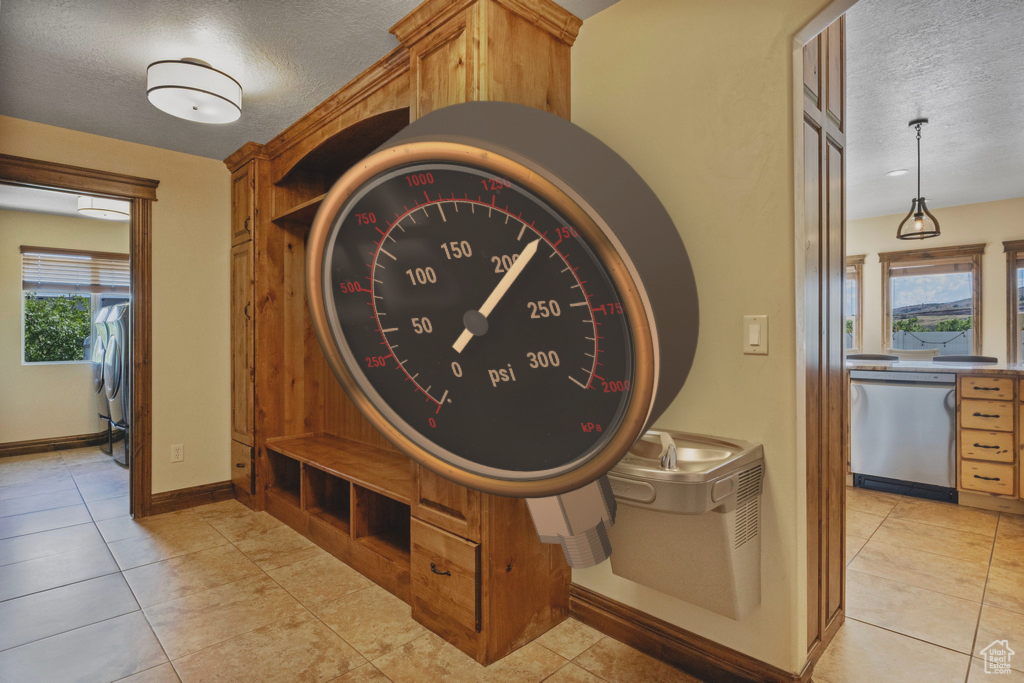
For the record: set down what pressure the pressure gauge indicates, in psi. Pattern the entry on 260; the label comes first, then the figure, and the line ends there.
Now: 210
